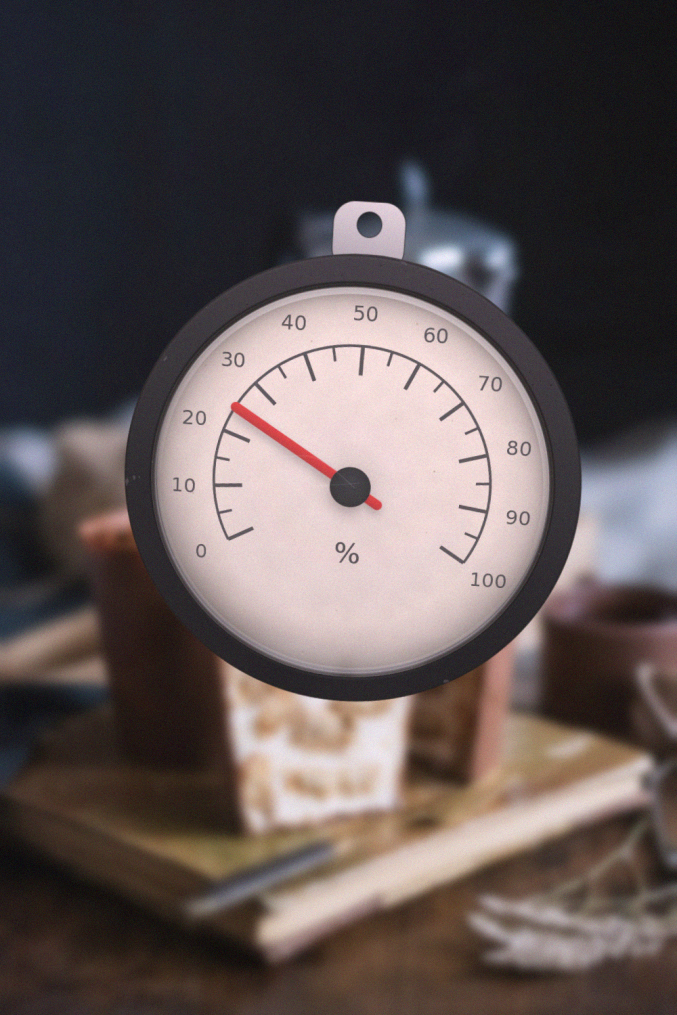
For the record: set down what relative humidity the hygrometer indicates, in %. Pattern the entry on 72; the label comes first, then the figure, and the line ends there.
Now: 25
